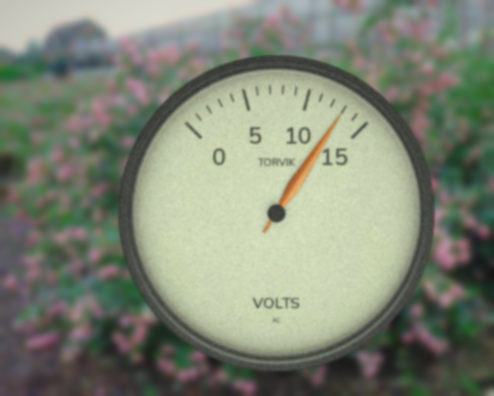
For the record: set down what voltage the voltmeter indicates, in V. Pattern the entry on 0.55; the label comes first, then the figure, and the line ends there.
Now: 13
